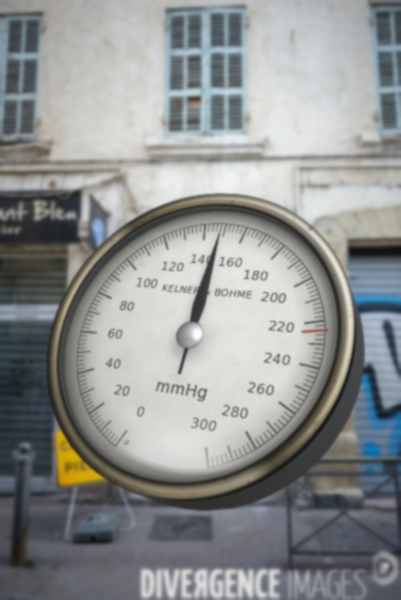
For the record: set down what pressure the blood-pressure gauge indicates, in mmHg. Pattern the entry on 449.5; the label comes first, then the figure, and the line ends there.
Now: 150
